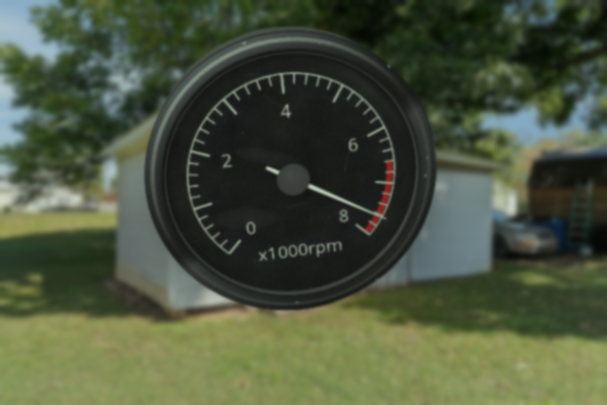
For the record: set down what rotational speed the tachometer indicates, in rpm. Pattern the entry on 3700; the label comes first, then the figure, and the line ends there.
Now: 7600
